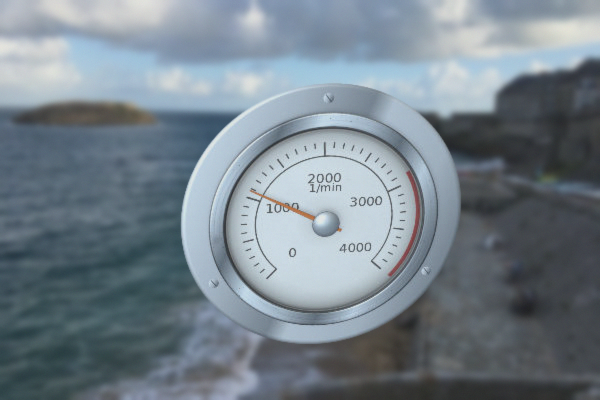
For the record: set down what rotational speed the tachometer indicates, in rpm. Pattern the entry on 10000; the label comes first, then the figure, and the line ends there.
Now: 1100
